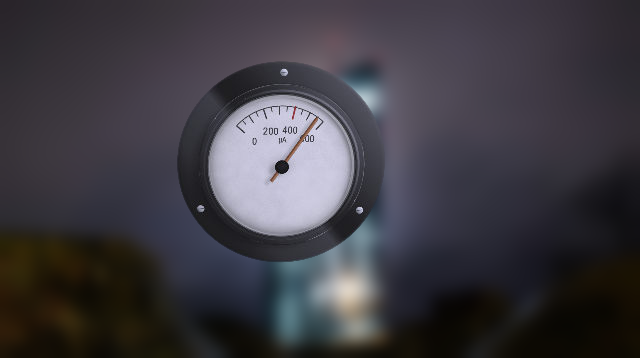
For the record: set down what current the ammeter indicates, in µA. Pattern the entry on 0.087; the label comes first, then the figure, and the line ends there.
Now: 550
